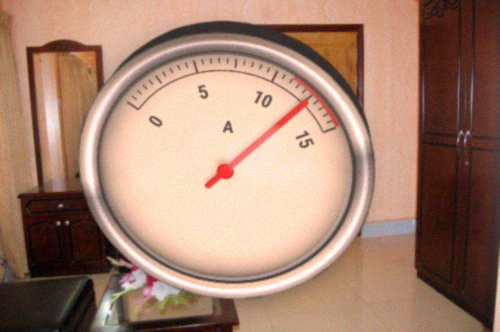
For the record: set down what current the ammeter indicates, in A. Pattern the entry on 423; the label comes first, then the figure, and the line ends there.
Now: 12.5
